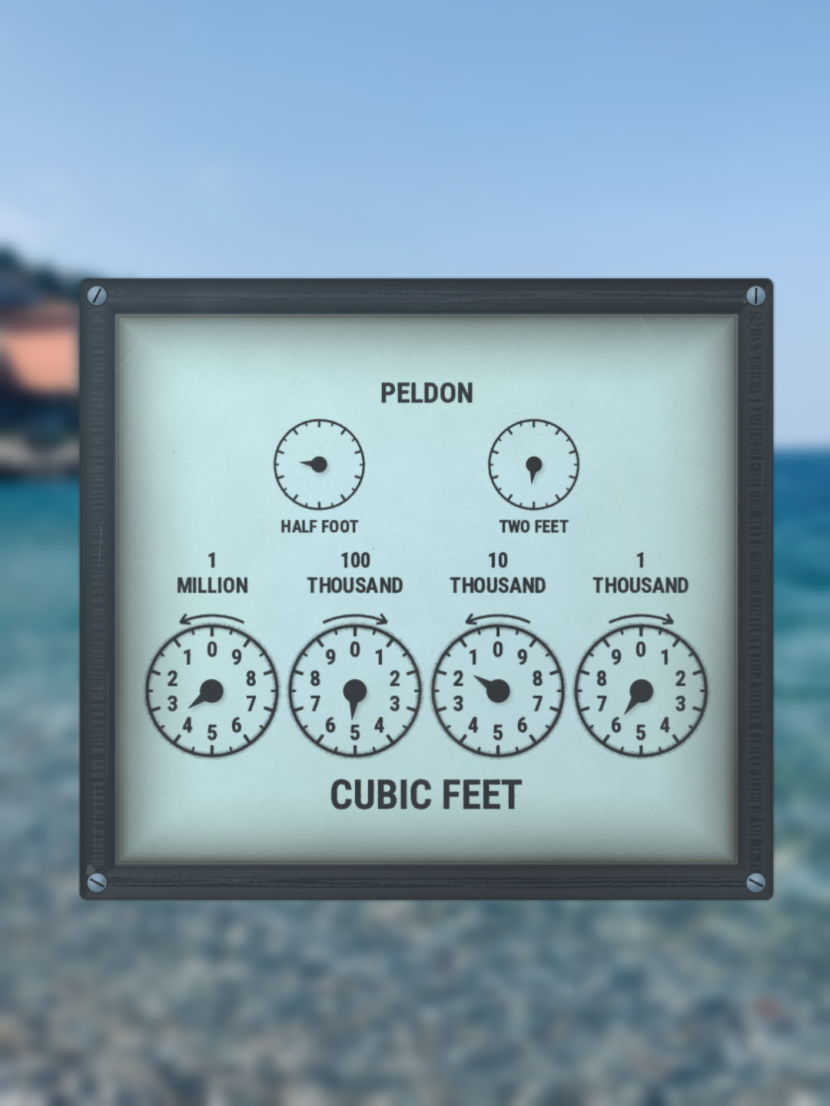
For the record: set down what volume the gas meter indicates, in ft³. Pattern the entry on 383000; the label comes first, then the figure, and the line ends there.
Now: 351600
